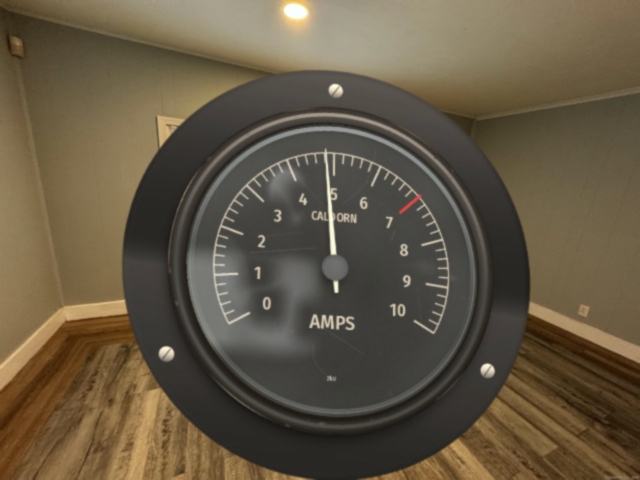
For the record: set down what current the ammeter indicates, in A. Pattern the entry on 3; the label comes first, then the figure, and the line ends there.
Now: 4.8
